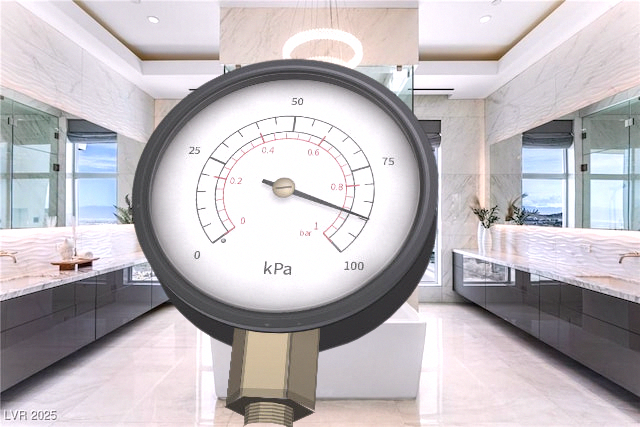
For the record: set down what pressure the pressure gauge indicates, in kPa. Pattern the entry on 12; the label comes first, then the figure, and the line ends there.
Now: 90
